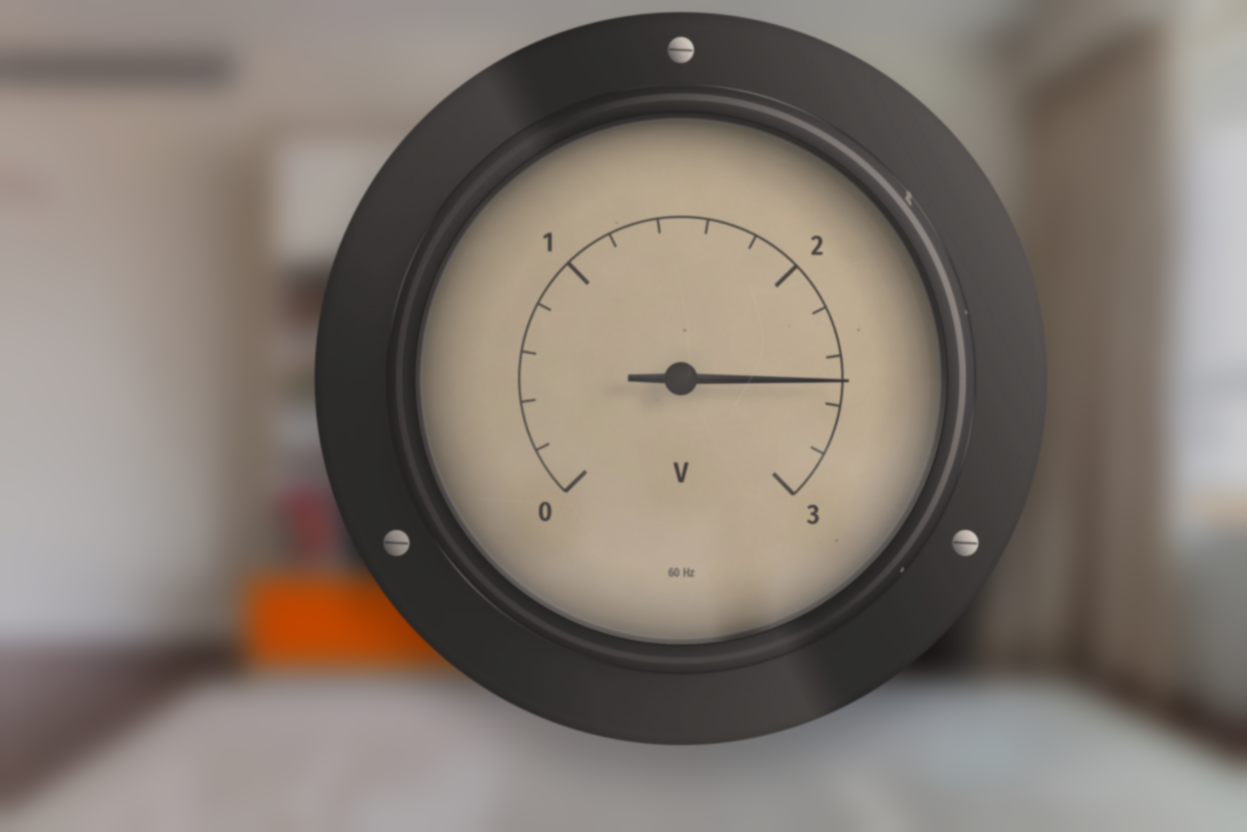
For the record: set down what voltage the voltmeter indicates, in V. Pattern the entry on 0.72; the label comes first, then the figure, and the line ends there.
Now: 2.5
